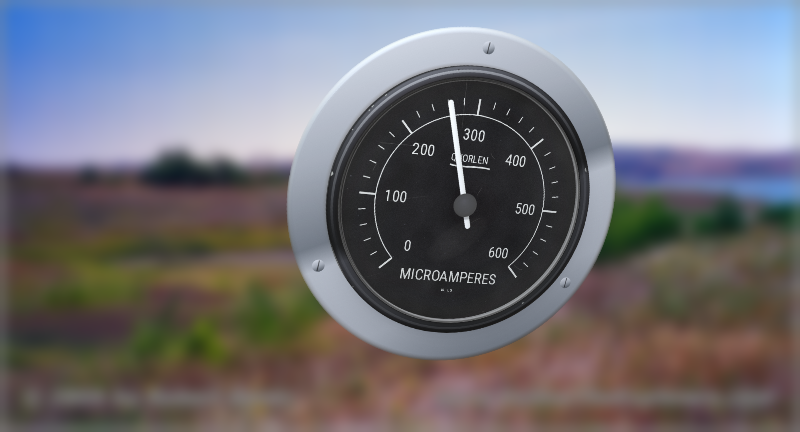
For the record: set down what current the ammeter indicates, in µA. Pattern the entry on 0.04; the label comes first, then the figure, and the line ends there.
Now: 260
